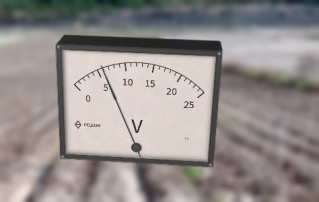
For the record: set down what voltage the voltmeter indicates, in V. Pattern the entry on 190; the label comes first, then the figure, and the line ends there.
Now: 6
